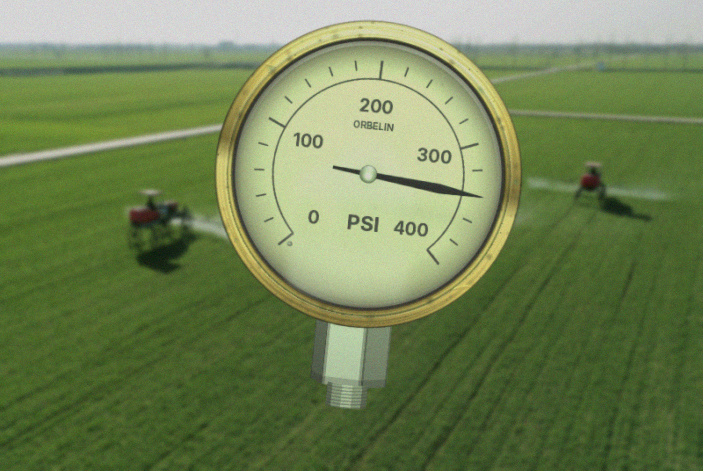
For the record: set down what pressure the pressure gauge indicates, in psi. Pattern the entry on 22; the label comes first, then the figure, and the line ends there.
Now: 340
